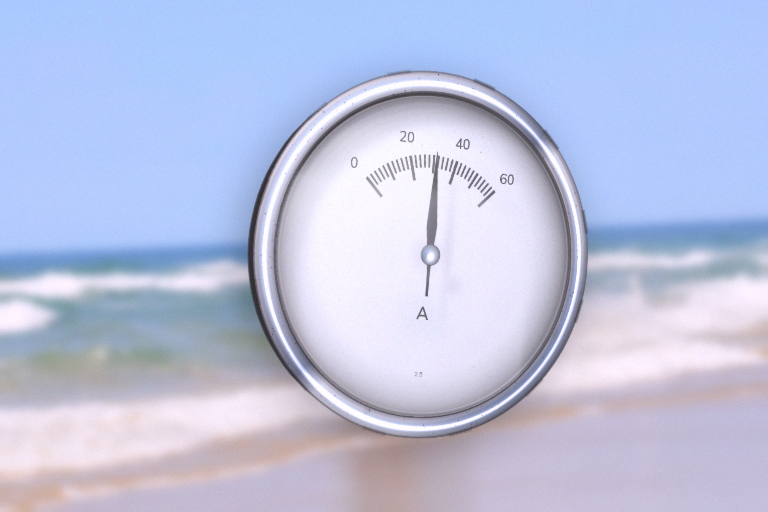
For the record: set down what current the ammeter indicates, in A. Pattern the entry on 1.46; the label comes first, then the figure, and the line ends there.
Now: 30
